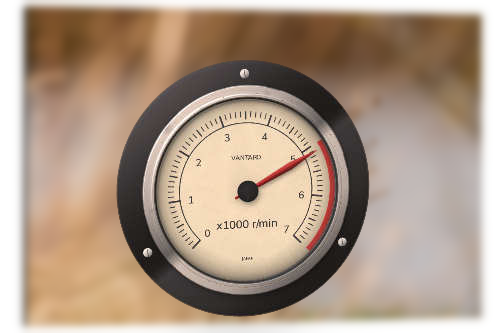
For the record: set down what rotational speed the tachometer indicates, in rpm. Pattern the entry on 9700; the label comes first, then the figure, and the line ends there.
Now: 5100
